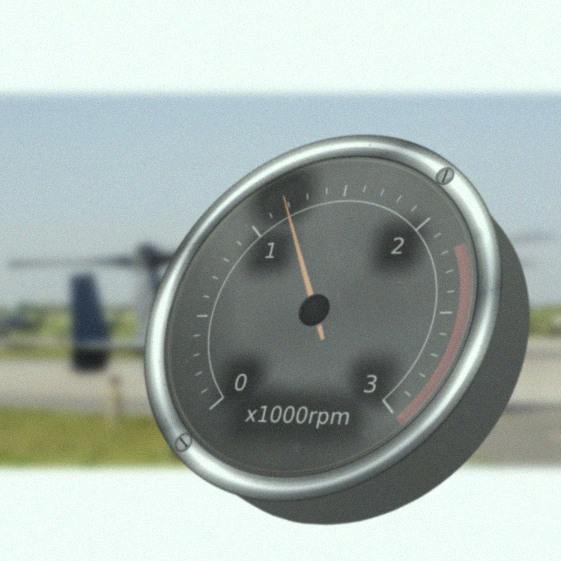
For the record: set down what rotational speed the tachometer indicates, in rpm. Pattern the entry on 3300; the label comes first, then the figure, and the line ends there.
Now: 1200
